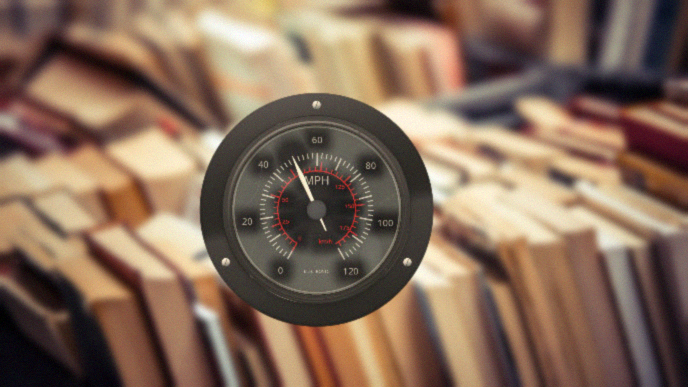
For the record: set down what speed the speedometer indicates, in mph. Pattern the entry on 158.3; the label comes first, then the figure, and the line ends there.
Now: 50
